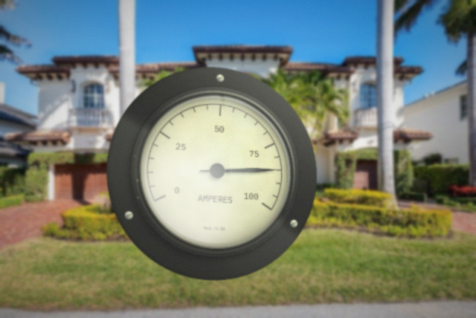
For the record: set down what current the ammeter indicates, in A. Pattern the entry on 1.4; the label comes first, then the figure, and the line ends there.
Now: 85
